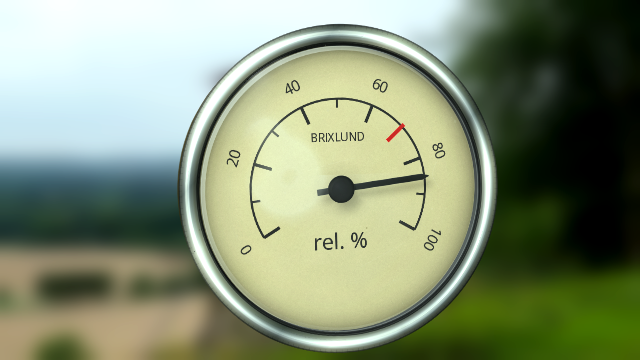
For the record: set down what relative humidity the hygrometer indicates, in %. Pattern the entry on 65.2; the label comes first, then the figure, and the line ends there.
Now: 85
